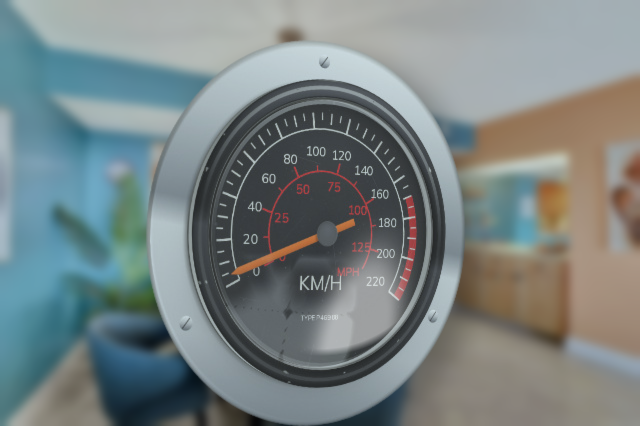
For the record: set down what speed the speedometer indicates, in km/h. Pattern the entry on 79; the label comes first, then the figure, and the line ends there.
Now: 5
